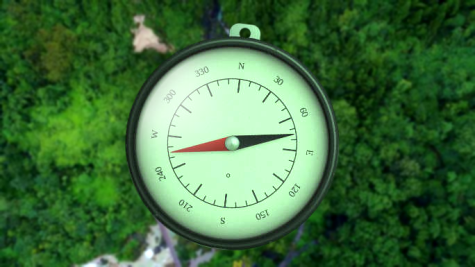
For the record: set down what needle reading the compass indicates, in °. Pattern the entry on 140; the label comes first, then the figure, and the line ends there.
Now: 255
